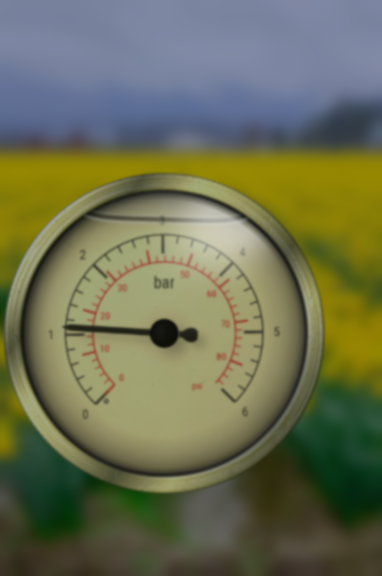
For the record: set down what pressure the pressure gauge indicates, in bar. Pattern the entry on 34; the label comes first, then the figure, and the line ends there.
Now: 1.1
